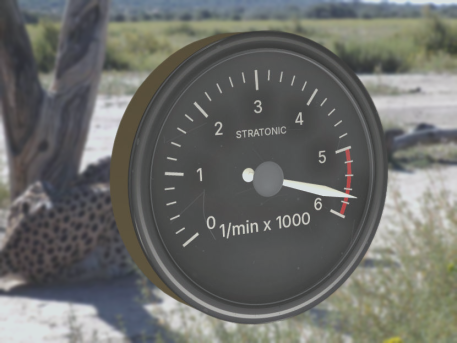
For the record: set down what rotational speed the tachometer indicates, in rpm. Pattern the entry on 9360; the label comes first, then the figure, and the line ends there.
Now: 5700
